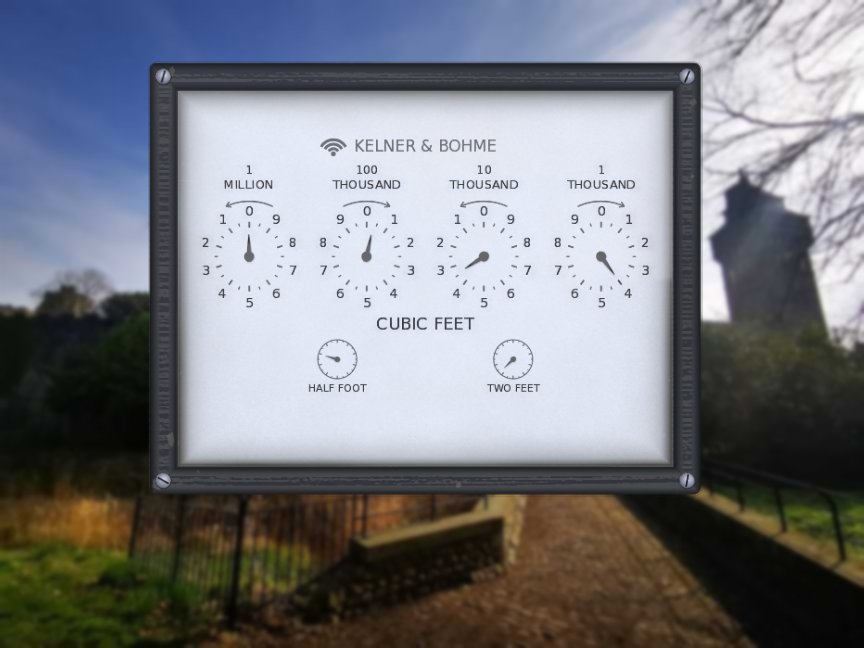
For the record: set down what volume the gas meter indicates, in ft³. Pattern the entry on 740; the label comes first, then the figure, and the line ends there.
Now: 3400
